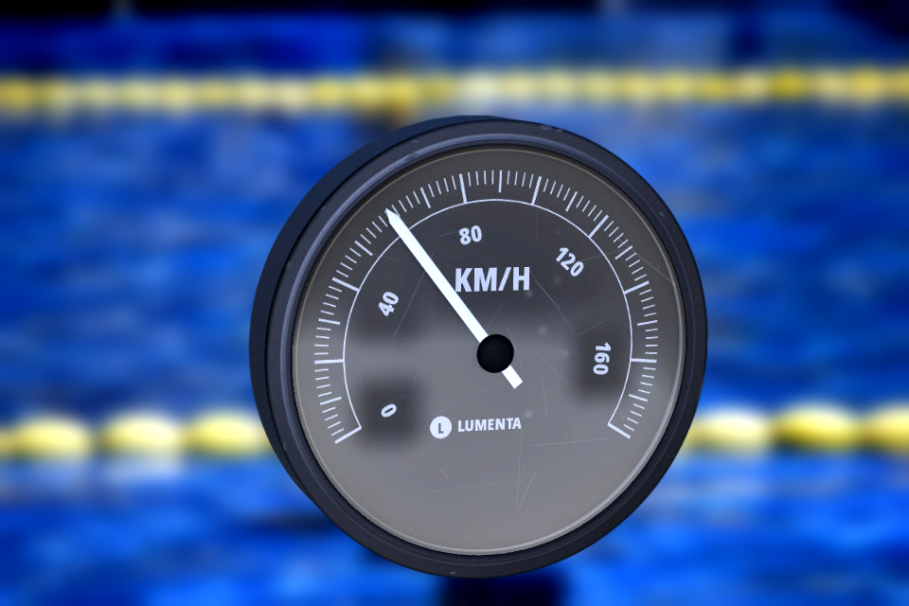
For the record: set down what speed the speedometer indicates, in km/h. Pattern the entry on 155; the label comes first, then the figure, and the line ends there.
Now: 60
